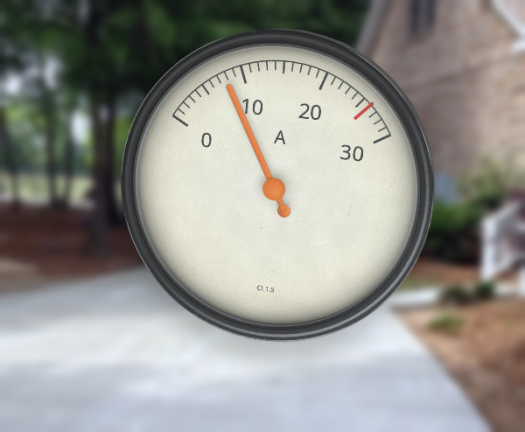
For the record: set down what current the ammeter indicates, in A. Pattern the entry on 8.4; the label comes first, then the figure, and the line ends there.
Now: 8
